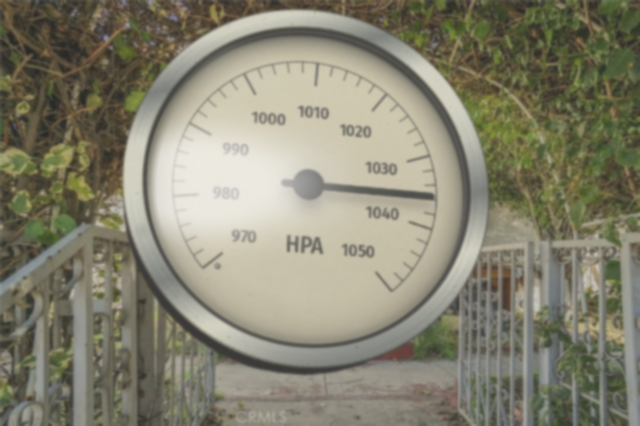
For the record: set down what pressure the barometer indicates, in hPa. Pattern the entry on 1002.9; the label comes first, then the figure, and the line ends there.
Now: 1036
